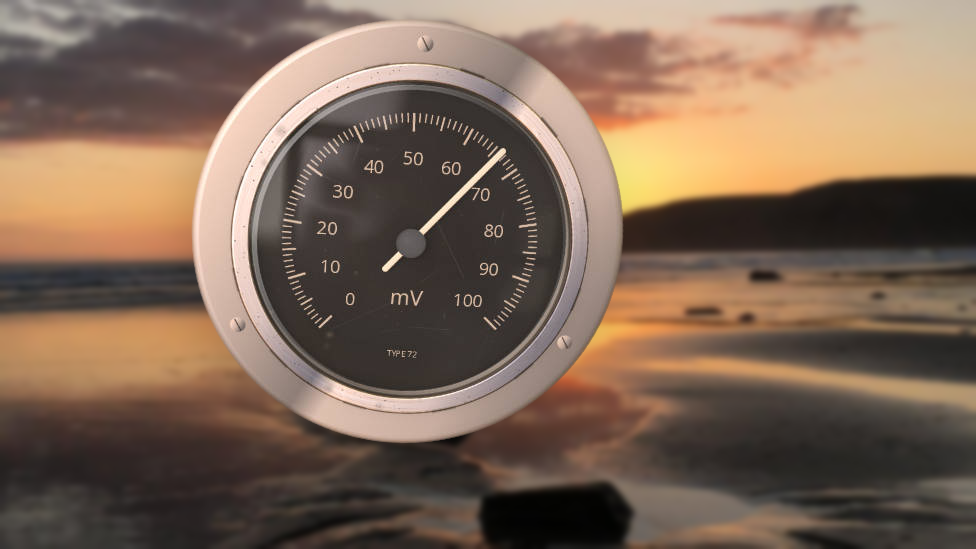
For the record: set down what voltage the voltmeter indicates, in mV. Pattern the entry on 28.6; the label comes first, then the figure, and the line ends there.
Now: 66
